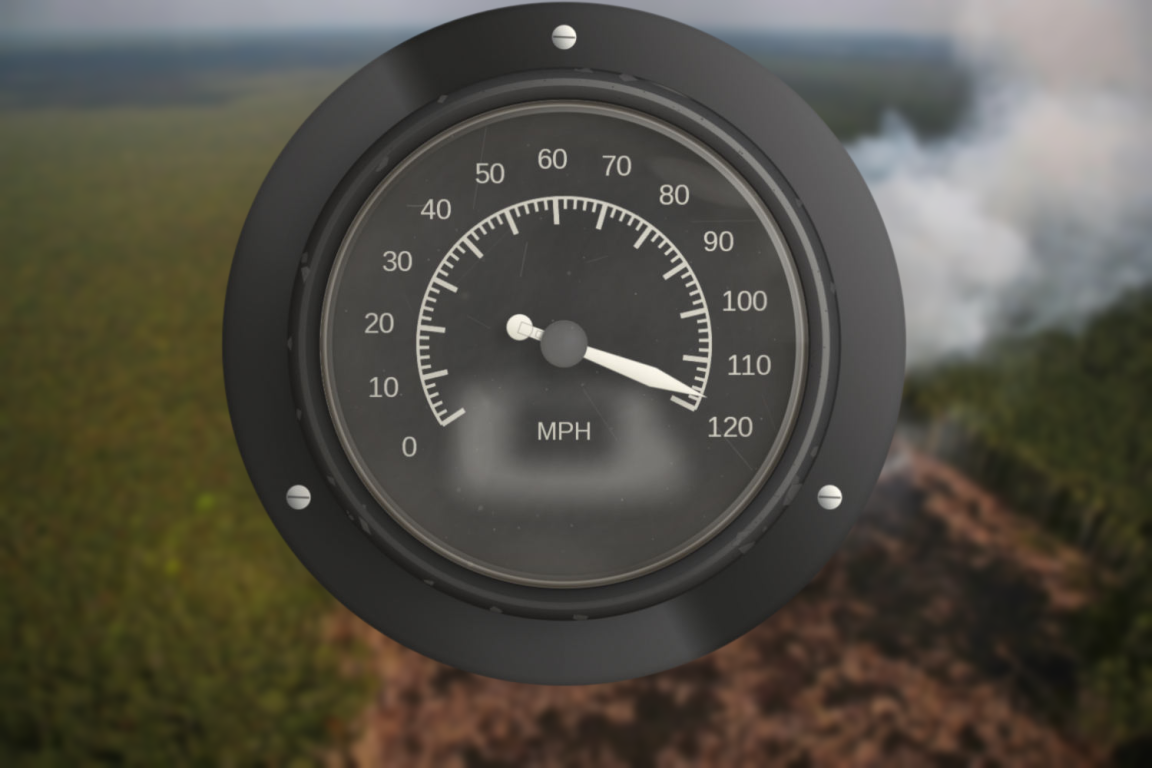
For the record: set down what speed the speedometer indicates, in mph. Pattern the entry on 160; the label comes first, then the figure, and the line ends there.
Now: 117
